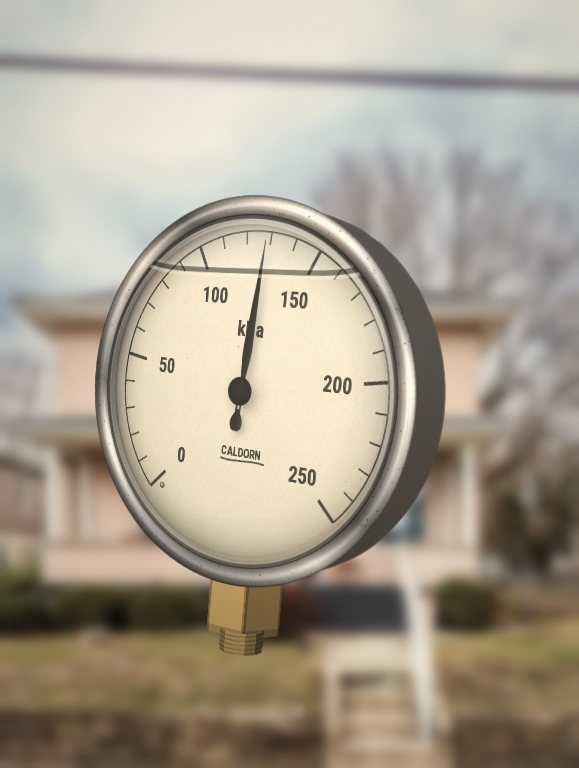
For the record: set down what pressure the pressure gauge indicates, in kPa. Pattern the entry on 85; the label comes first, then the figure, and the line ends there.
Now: 130
